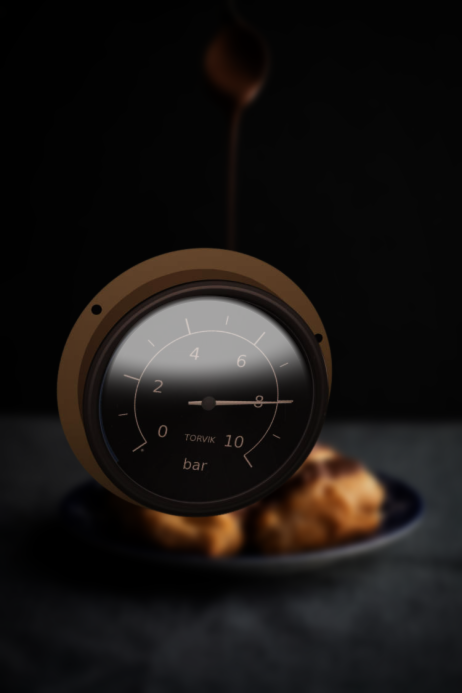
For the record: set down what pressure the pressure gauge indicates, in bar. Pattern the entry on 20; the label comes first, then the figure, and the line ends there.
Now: 8
